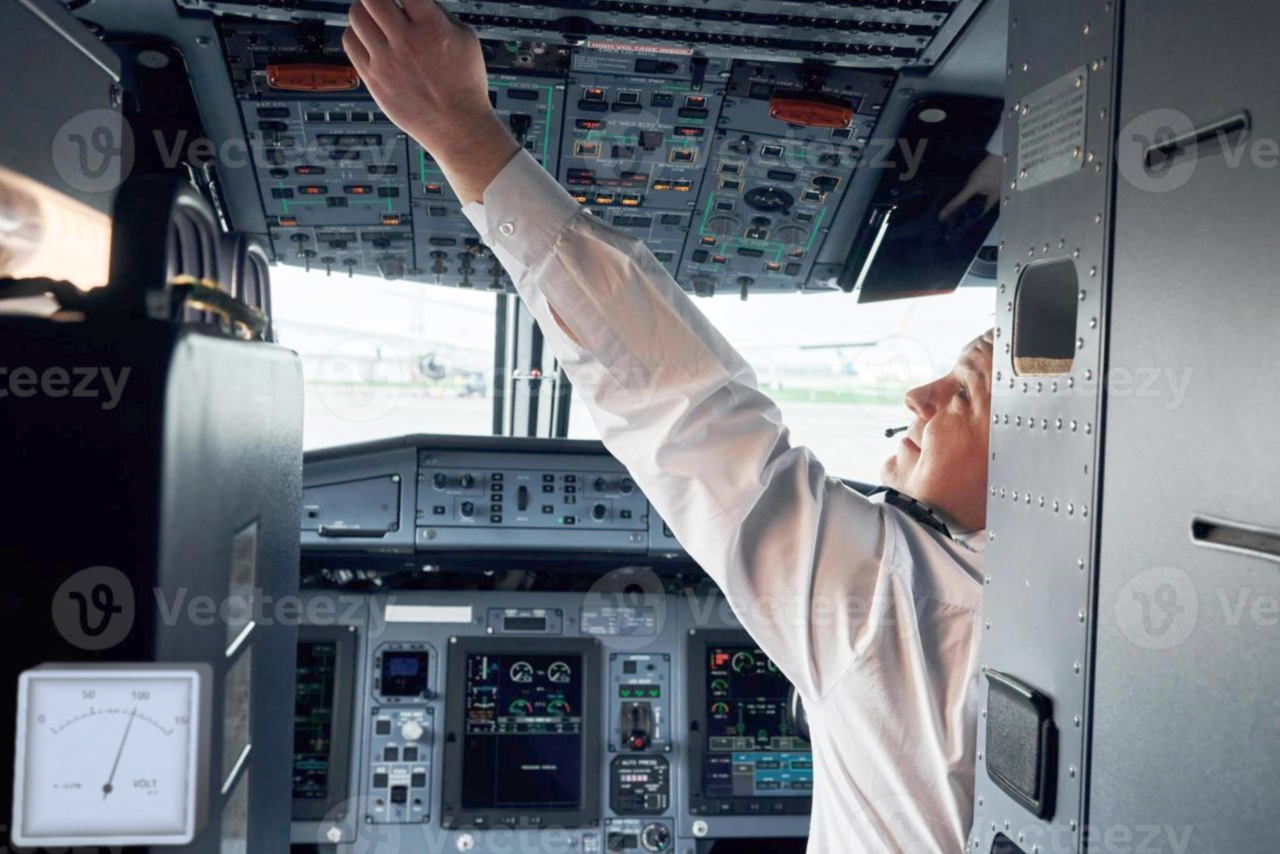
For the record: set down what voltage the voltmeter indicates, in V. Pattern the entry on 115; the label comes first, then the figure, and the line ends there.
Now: 100
